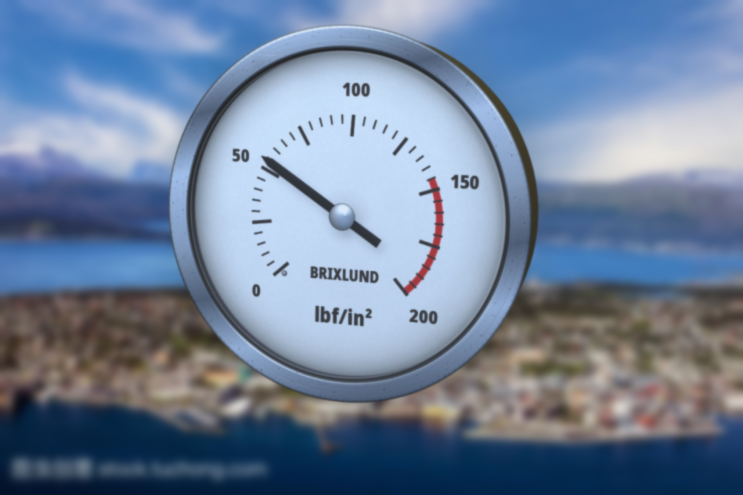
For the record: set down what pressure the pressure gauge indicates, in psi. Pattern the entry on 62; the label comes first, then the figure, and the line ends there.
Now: 55
